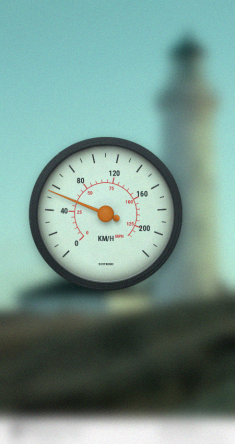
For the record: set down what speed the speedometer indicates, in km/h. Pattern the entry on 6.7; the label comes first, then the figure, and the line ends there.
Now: 55
